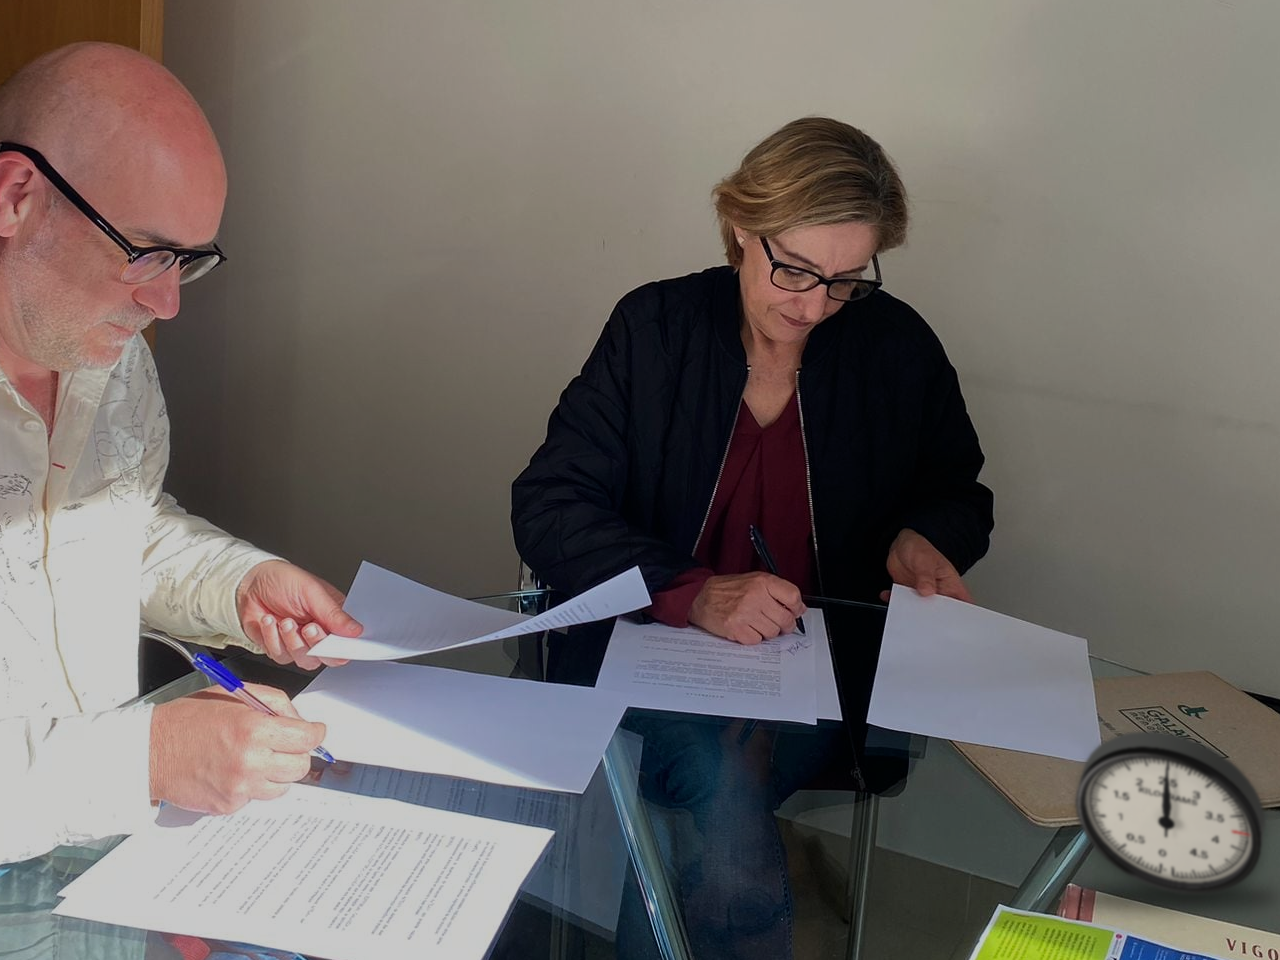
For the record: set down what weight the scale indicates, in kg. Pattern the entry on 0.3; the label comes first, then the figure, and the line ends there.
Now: 2.5
